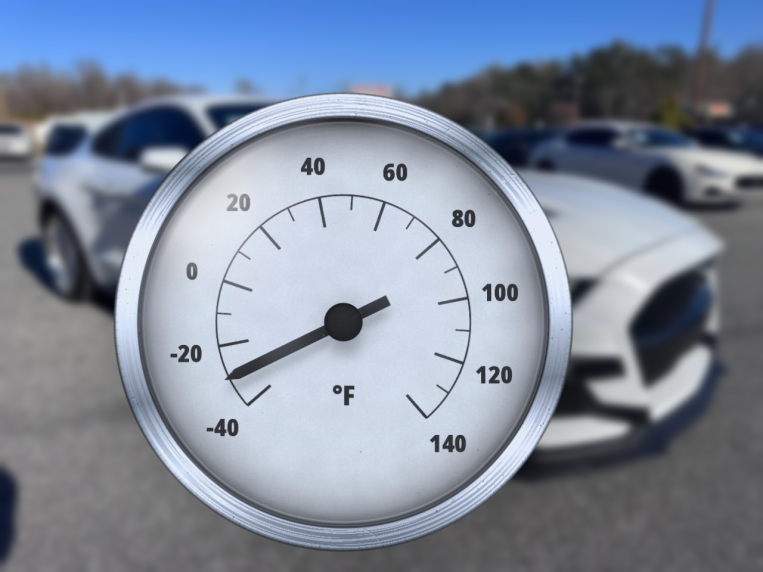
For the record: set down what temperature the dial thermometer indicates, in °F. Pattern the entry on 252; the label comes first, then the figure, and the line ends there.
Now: -30
